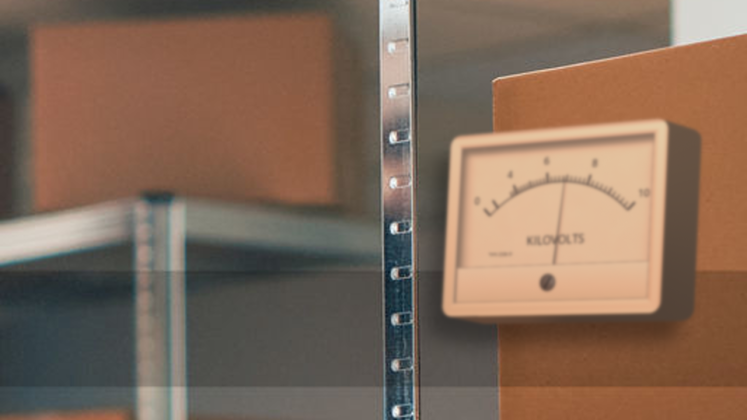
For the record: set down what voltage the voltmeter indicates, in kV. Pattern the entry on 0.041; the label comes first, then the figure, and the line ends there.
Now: 7
